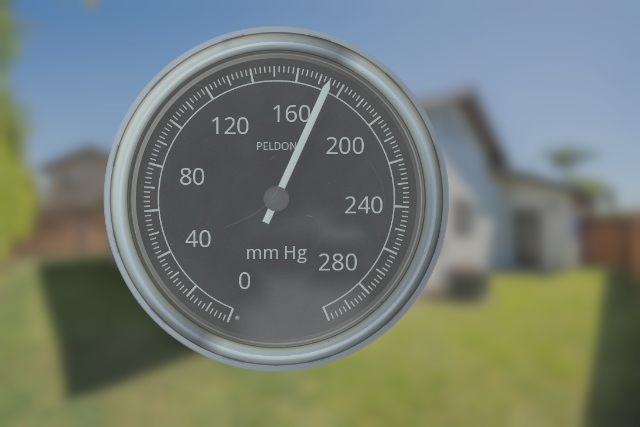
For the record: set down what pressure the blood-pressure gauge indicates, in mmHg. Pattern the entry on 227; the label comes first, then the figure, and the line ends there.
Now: 174
